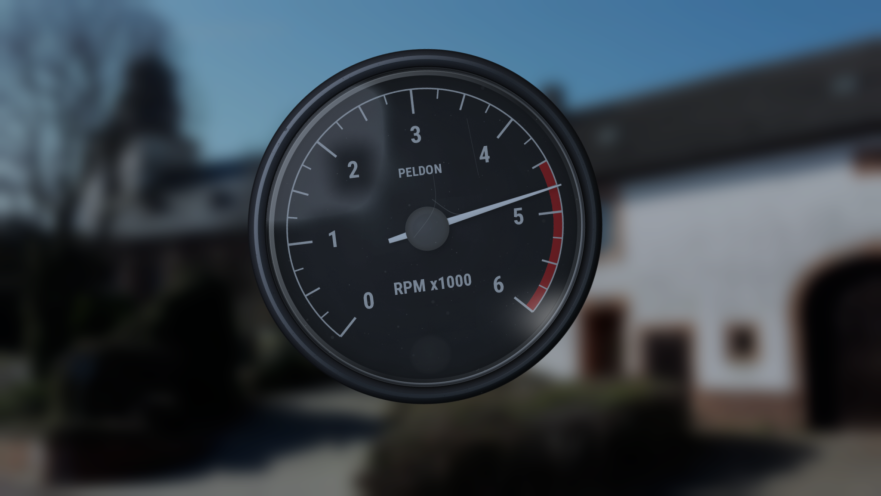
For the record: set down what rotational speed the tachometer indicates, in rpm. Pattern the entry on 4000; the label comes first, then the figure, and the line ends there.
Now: 4750
